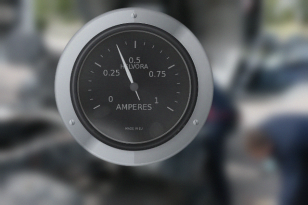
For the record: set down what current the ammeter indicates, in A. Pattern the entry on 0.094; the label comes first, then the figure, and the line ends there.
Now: 0.4
